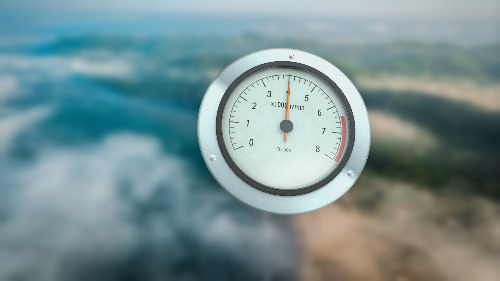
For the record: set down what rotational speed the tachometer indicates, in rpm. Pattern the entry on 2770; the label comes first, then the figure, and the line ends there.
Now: 4000
